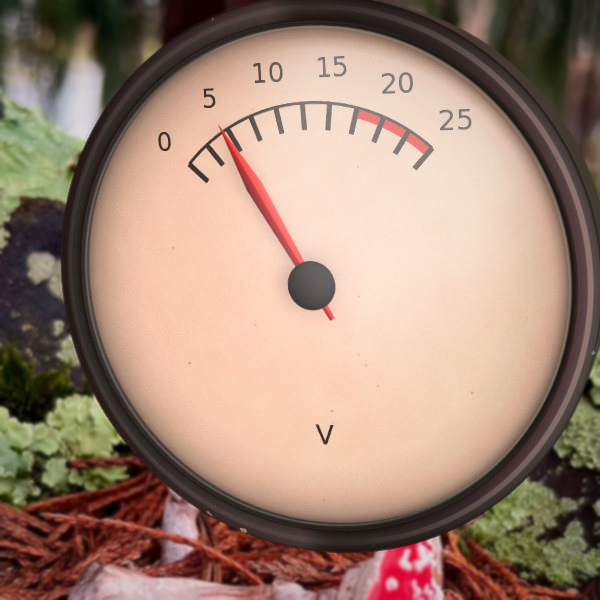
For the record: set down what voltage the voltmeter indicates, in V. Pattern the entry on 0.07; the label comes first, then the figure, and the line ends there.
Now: 5
